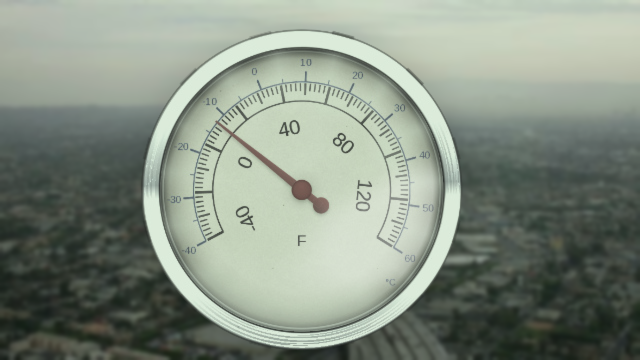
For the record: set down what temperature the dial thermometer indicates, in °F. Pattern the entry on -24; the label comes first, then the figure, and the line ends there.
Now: 10
